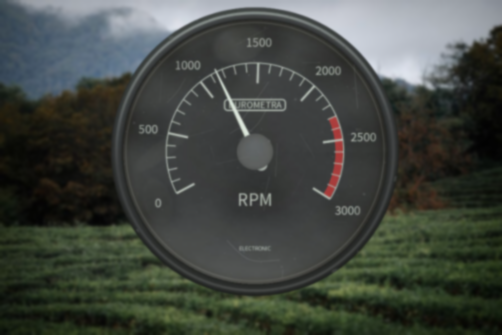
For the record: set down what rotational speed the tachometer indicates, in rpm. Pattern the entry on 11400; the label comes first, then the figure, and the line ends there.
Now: 1150
